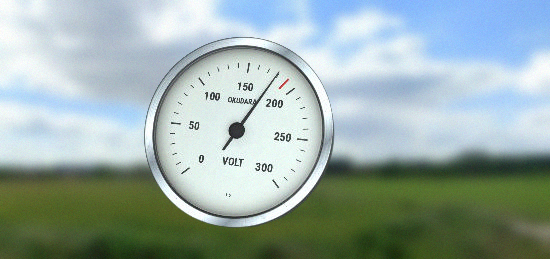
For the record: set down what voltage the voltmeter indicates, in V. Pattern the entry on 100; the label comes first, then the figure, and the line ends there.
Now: 180
